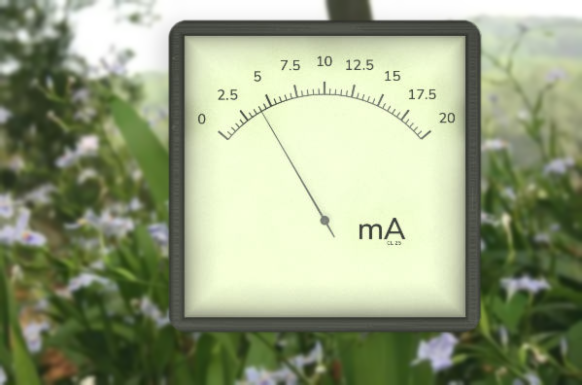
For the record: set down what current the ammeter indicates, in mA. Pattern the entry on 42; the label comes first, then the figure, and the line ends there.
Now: 4
